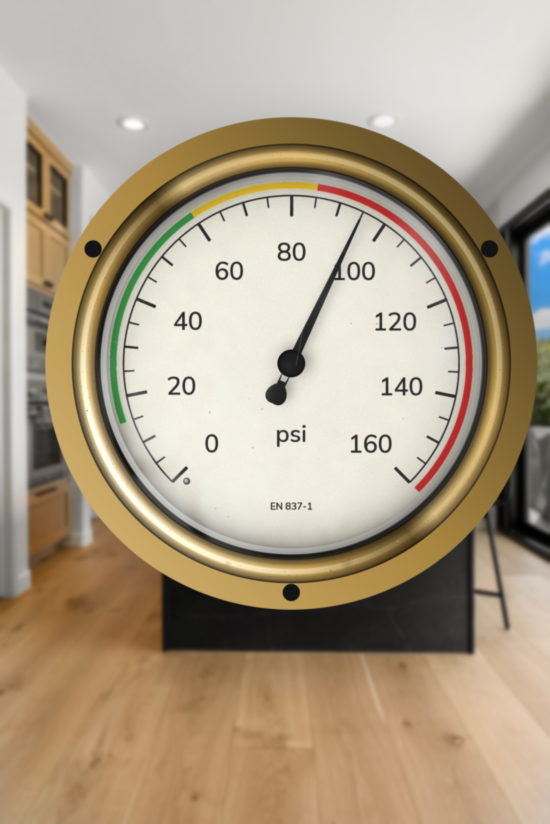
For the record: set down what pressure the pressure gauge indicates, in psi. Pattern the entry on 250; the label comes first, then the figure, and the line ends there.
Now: 95
